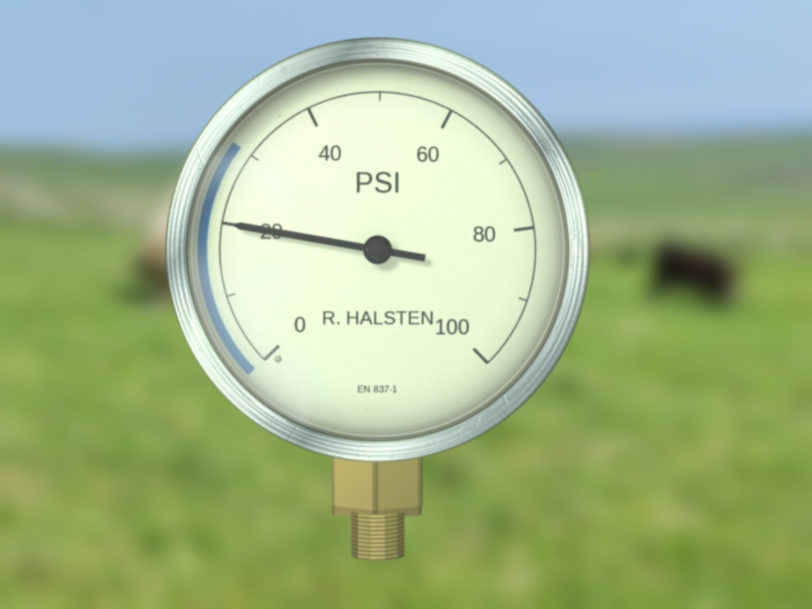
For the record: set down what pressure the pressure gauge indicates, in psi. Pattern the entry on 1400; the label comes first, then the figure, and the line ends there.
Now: 20
